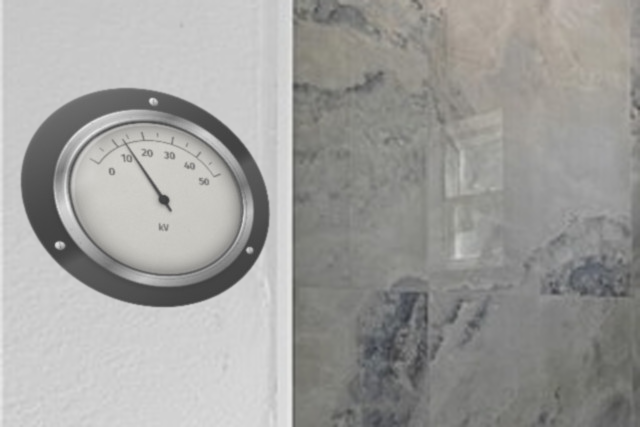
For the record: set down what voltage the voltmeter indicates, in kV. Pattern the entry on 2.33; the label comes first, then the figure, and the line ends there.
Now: 12.5
